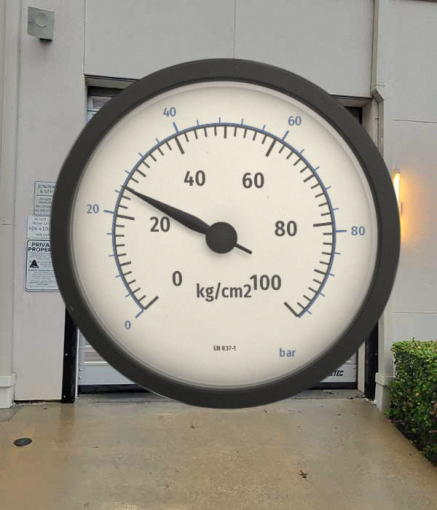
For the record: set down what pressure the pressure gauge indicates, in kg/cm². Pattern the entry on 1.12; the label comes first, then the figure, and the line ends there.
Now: 26
